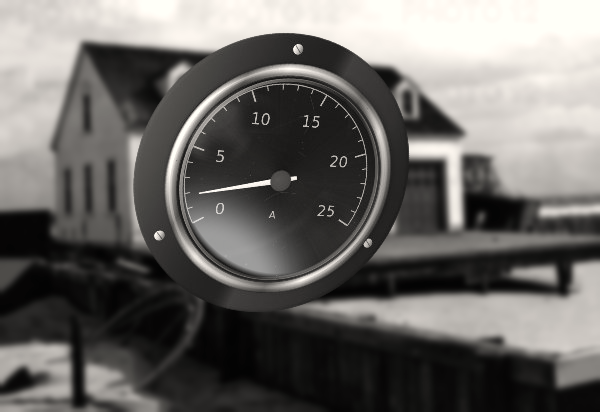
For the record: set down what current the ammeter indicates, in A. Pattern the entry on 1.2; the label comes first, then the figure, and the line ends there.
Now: 2
